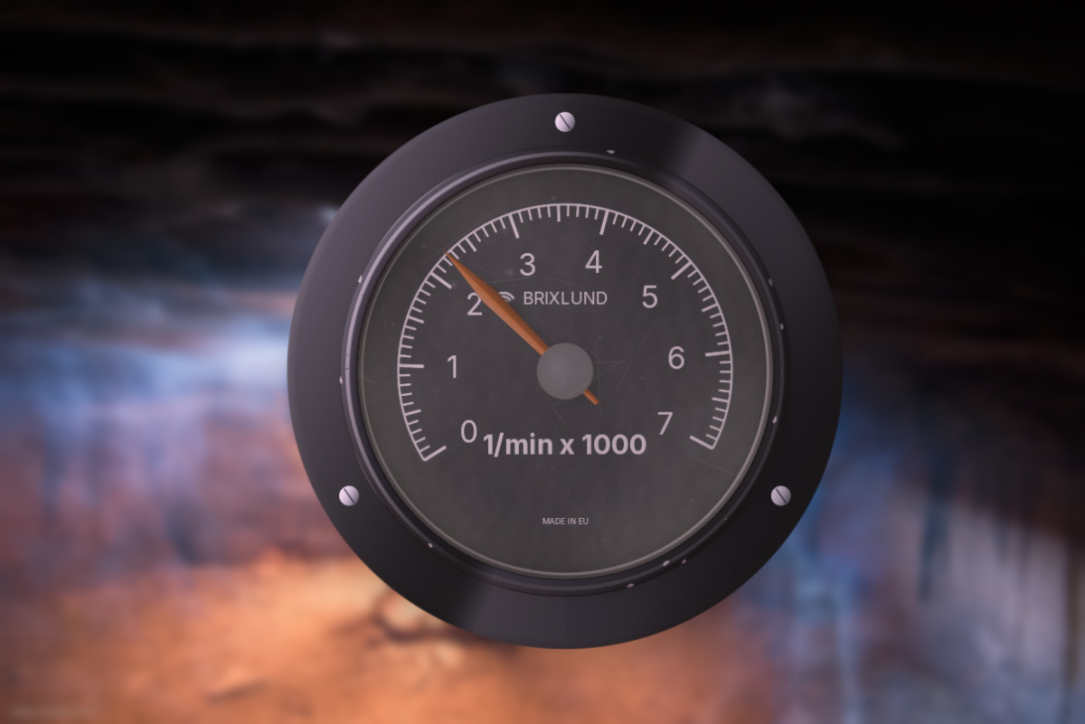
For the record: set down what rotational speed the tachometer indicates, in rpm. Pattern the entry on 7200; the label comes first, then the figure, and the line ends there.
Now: 2250
